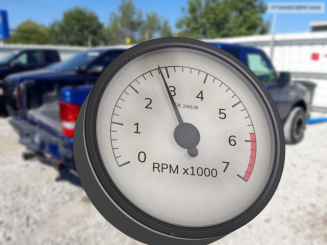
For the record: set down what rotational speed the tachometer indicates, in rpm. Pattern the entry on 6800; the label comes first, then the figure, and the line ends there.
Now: 2800
